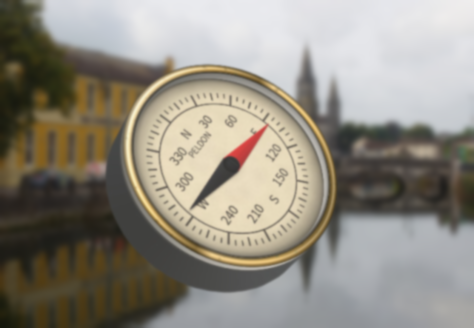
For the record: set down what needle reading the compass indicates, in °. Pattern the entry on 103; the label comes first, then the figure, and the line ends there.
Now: 95
